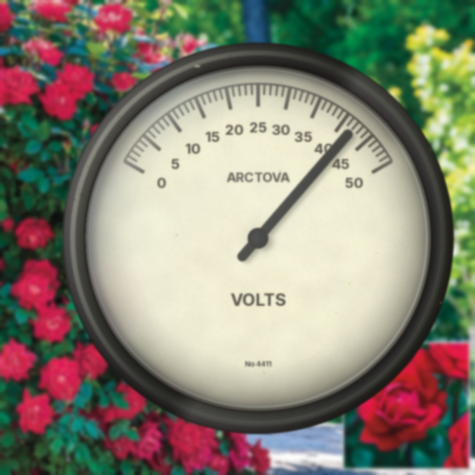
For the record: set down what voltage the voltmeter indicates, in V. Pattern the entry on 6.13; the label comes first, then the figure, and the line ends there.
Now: 42
